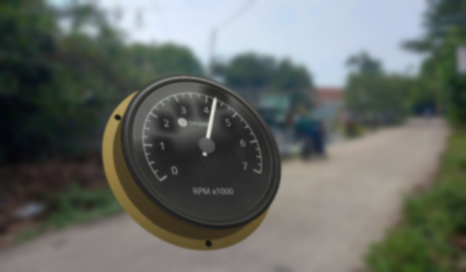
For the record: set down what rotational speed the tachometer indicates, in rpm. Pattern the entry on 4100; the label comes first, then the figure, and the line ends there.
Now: 4250
